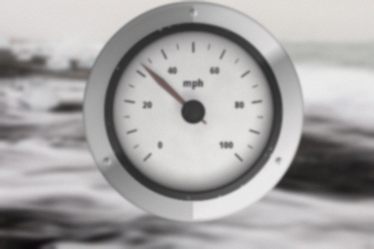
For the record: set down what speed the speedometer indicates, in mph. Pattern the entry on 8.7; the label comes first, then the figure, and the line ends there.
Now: 32.5
